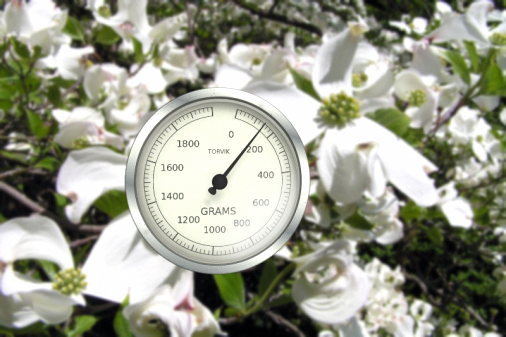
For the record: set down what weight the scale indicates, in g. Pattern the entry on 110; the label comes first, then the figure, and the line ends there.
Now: 140
